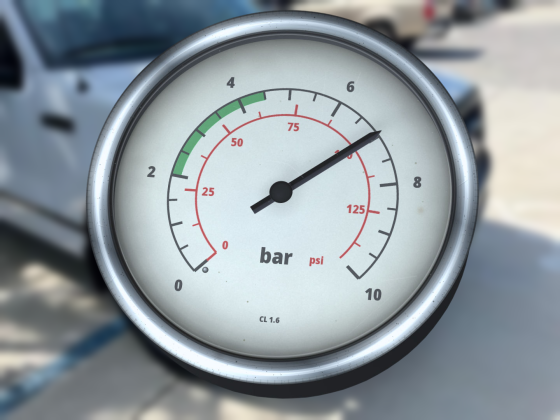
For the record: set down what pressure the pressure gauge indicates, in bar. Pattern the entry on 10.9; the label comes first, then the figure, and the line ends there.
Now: 7
